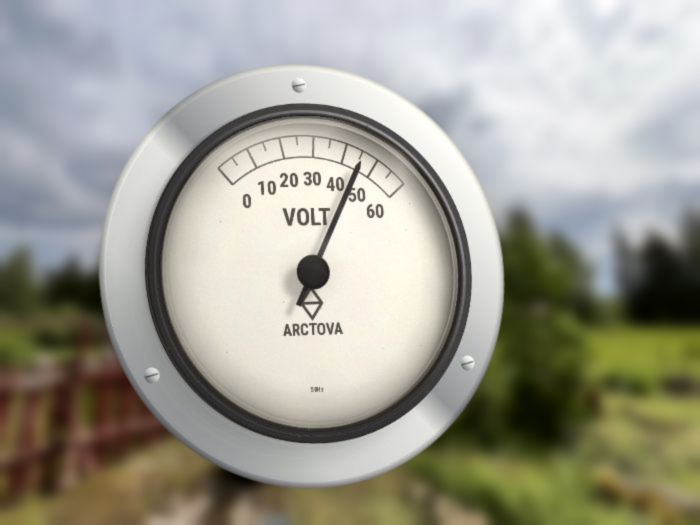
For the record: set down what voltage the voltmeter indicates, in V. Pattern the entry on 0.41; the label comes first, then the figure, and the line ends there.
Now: 45
